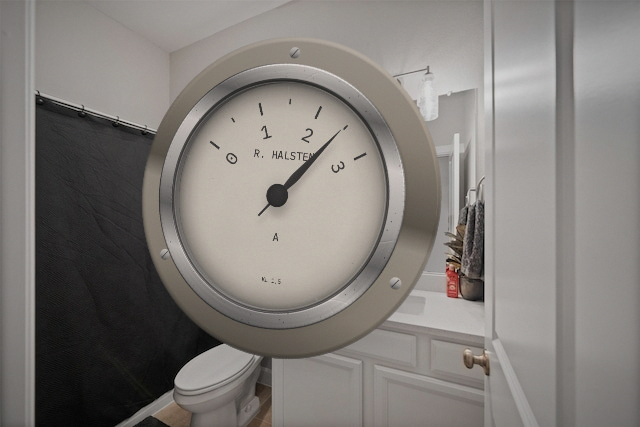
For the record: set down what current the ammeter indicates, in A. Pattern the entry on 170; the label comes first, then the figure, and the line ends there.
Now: 2.5
